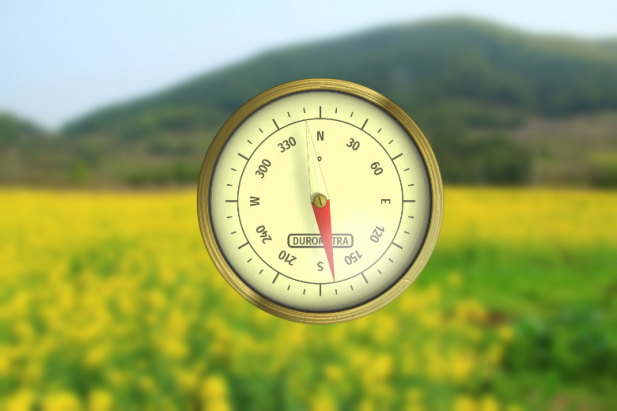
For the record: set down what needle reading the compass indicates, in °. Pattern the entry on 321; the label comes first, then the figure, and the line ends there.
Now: 170
